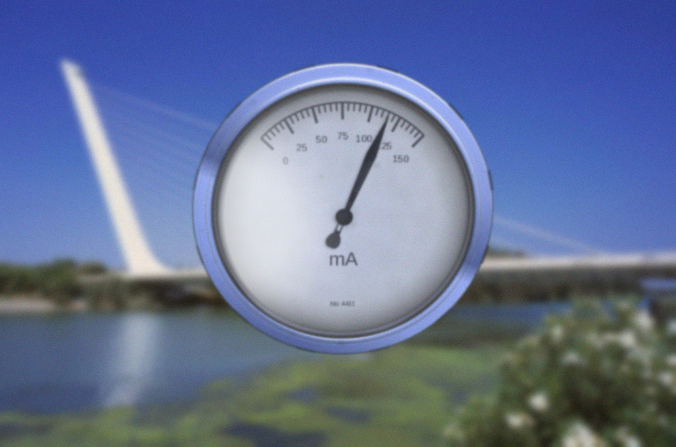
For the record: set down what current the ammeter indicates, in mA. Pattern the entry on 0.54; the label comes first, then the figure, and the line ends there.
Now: 115
